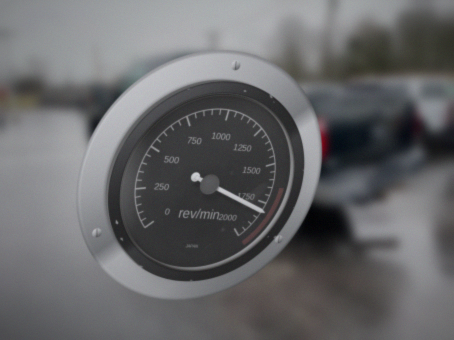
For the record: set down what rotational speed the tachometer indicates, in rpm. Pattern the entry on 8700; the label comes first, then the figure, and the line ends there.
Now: 1800
